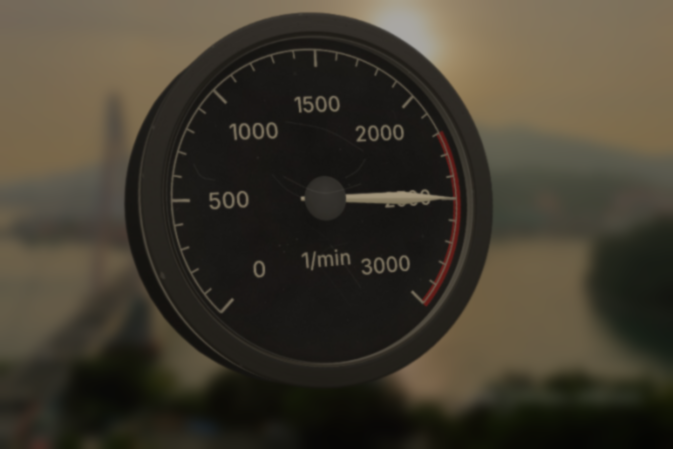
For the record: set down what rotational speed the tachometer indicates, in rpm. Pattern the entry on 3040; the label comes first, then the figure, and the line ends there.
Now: 2500
